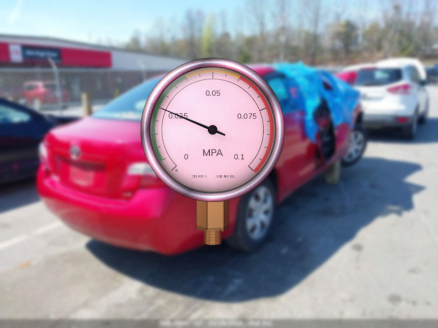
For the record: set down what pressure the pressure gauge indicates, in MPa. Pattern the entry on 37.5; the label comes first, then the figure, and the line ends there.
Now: 0.025
